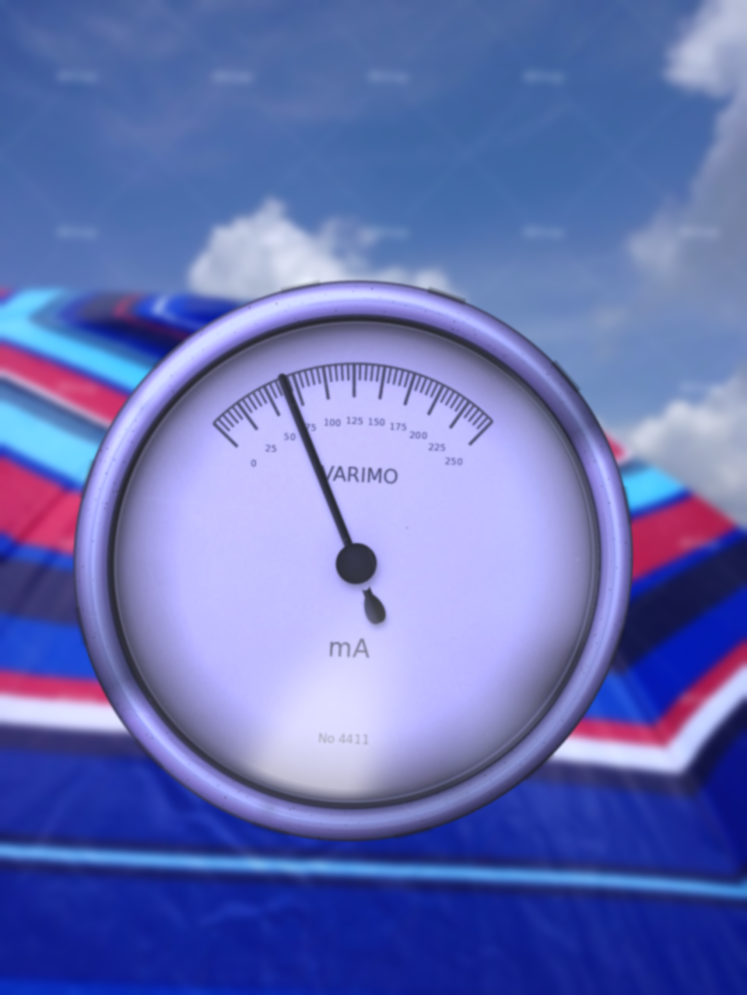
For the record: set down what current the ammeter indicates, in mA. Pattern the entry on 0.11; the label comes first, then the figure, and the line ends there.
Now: 65
